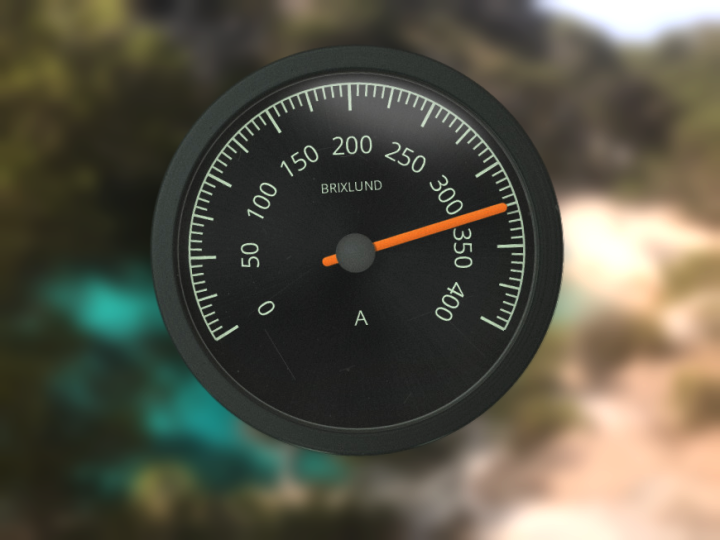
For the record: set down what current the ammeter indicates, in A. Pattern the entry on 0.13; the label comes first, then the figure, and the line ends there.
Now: 325
